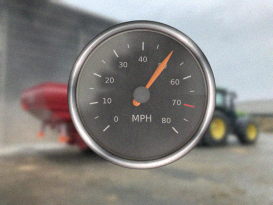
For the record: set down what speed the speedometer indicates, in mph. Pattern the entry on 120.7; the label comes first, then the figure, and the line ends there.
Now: 50
